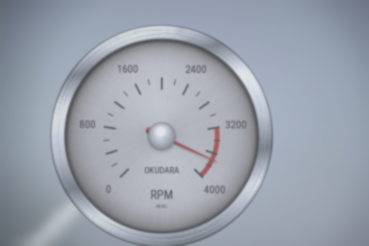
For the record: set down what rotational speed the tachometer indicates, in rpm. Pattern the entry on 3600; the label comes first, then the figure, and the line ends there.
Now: 3700
